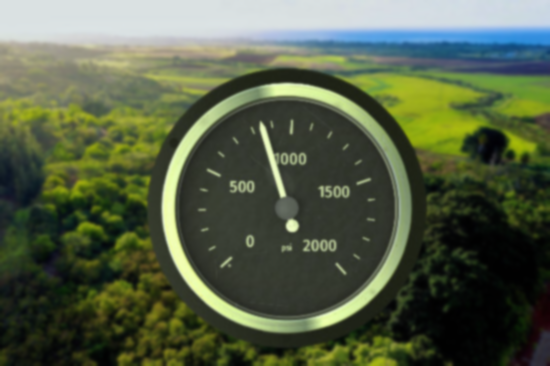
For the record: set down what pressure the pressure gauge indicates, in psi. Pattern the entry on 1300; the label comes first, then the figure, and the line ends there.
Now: 850
